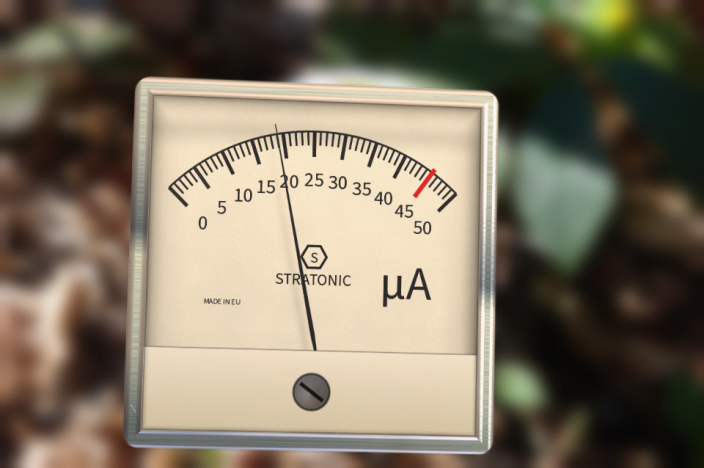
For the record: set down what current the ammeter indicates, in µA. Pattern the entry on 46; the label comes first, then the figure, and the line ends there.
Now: 19
